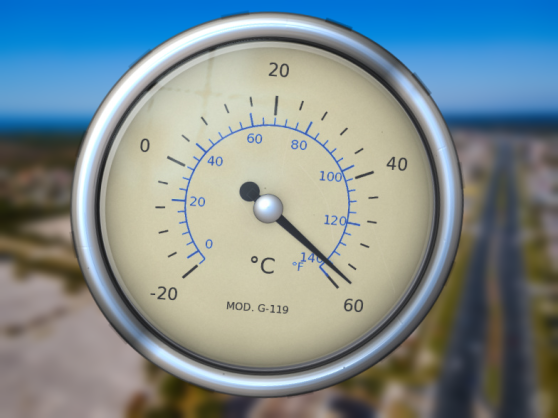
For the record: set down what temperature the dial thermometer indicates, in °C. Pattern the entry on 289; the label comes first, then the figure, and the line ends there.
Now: 58
